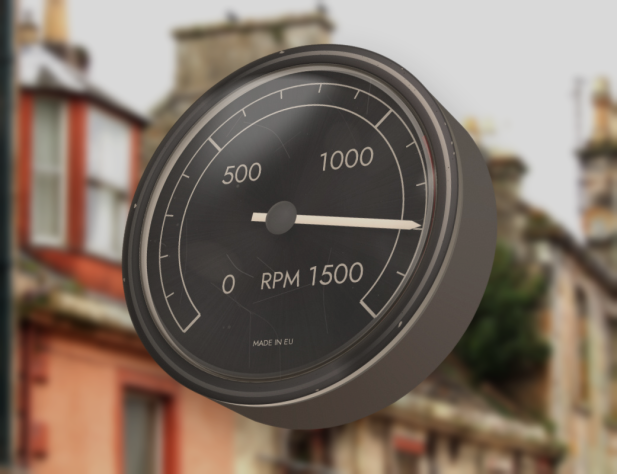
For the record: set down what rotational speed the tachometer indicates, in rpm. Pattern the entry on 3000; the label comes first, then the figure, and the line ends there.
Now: 1300
